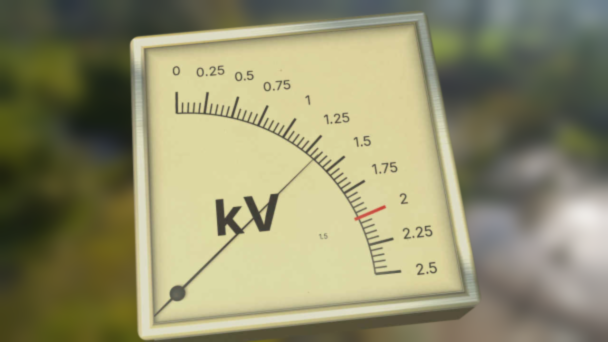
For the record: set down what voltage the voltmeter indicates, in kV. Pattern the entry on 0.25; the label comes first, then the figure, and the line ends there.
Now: 1.35
